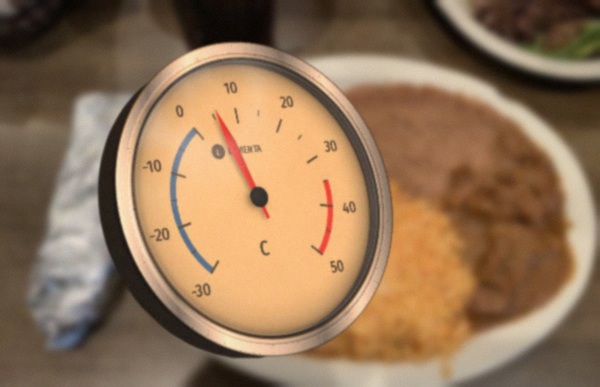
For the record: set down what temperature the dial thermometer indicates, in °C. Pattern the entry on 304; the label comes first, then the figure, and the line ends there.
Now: 5
